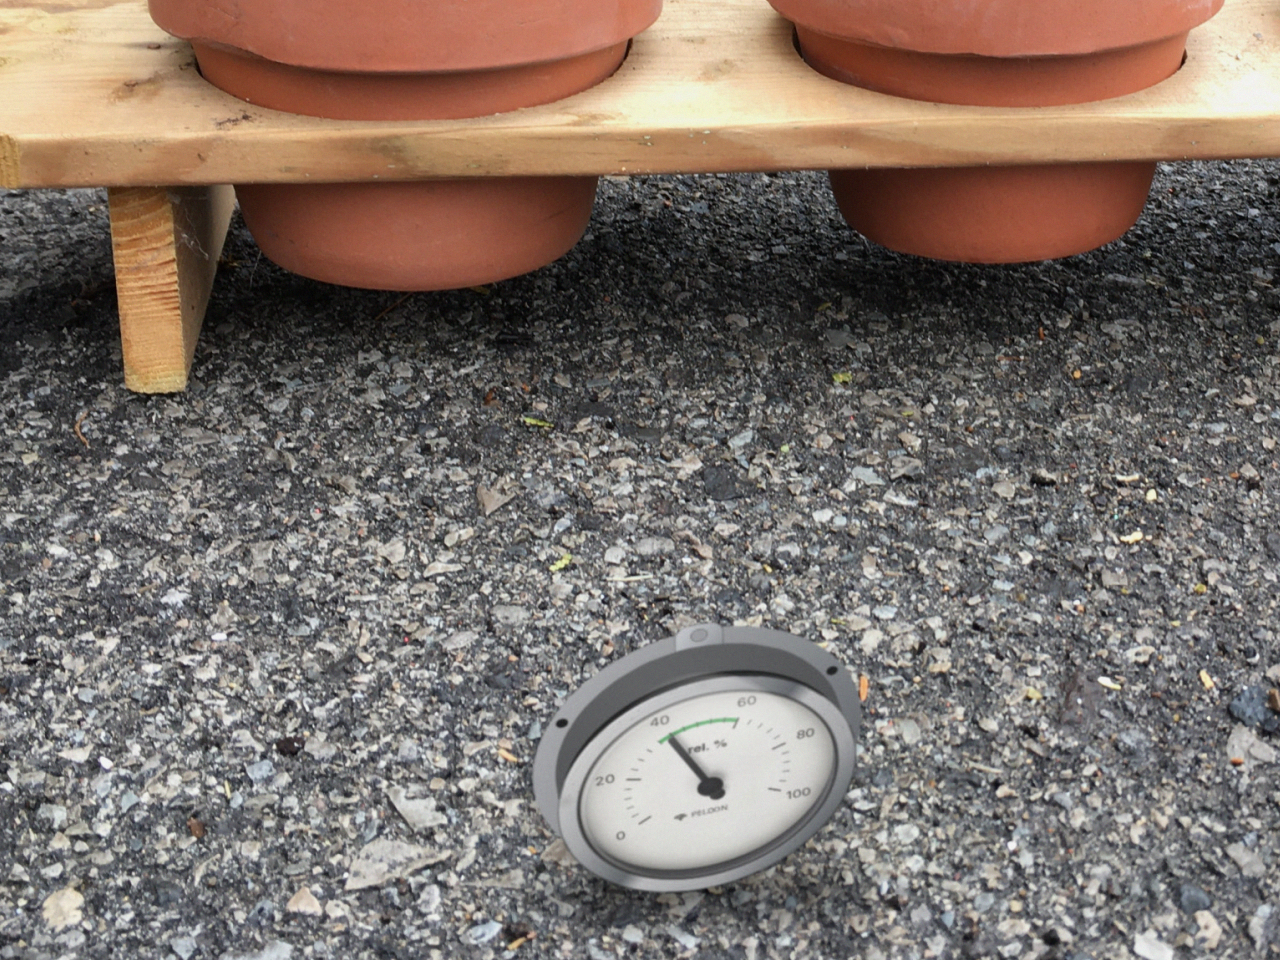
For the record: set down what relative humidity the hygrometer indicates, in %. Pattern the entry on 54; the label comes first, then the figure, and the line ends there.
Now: 40
